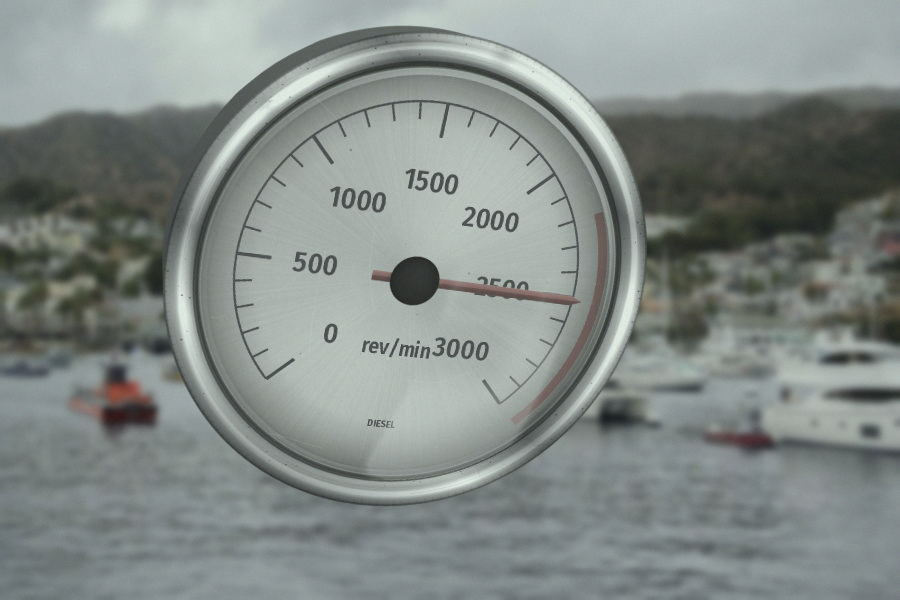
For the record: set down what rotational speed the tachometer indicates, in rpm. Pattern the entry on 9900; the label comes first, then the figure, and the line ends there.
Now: 2500
